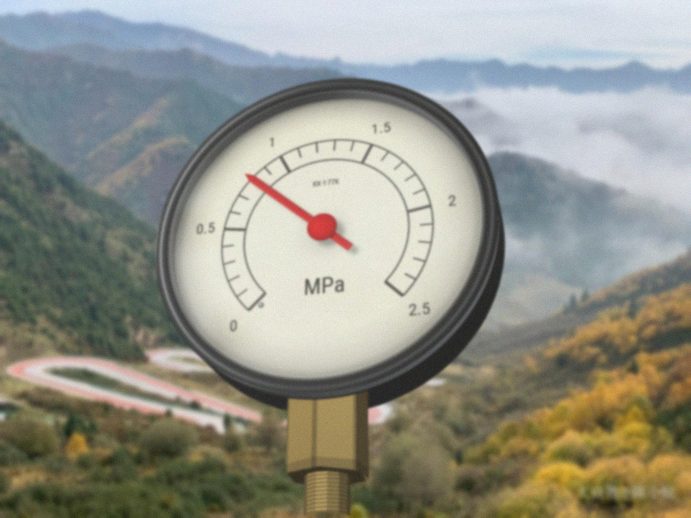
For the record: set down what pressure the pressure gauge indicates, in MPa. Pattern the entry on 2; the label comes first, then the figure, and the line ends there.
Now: 0.8
